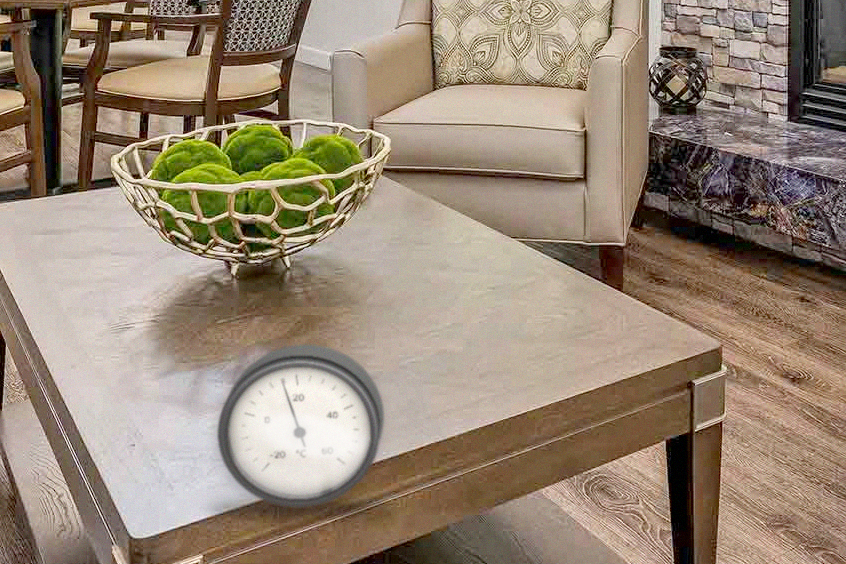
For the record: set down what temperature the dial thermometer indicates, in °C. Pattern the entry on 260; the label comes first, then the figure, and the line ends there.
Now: 16
